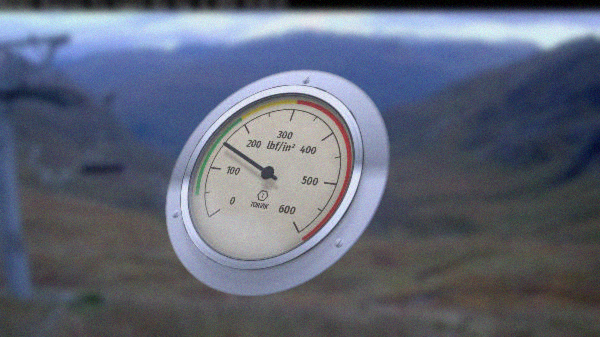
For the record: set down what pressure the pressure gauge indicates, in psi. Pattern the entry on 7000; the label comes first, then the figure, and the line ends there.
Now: 150
